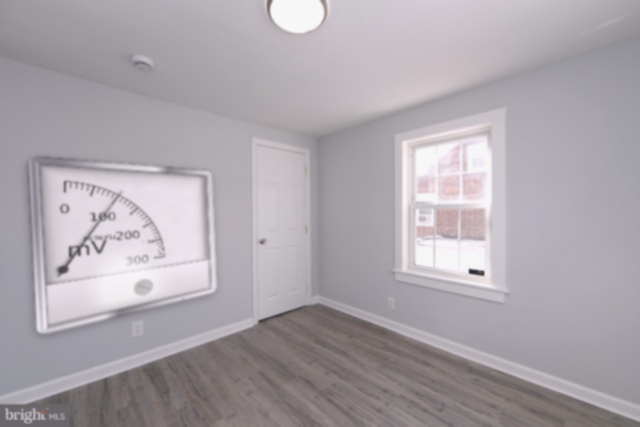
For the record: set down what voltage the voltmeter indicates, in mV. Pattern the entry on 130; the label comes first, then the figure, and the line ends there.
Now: 100
